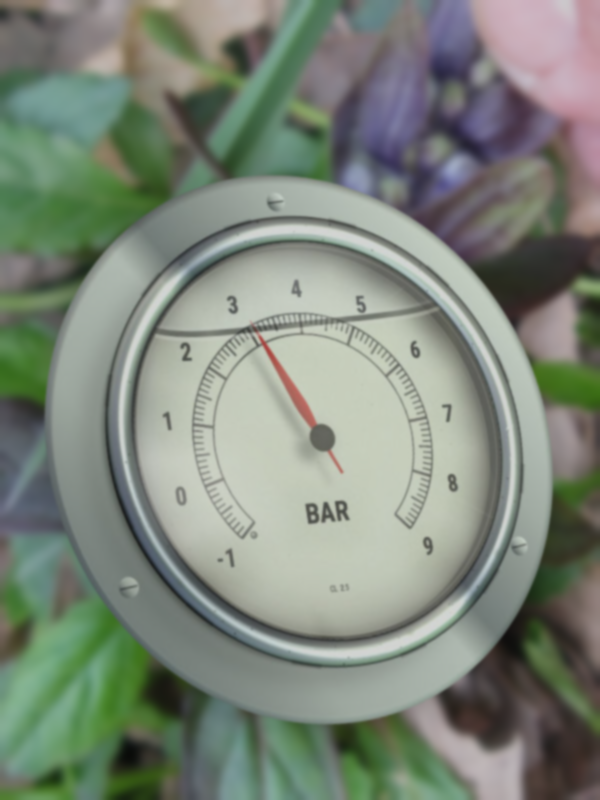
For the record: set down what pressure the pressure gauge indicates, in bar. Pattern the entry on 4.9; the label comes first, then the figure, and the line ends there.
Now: 3
